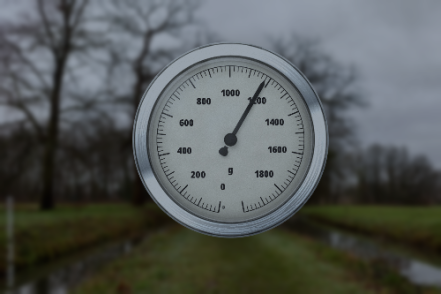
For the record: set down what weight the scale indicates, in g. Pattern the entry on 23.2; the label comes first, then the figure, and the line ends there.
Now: 1180
